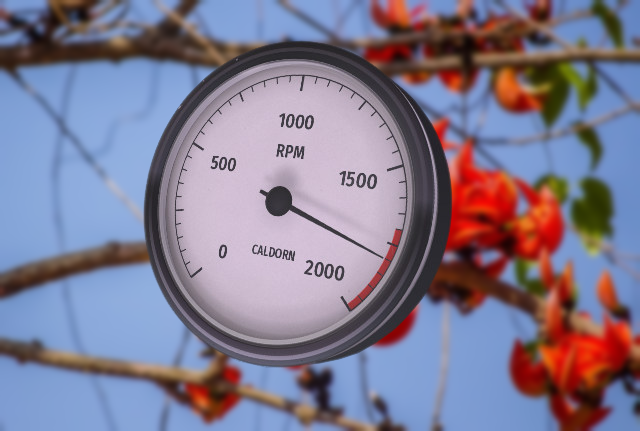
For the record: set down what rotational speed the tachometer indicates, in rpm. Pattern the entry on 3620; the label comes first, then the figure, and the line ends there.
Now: 1800
